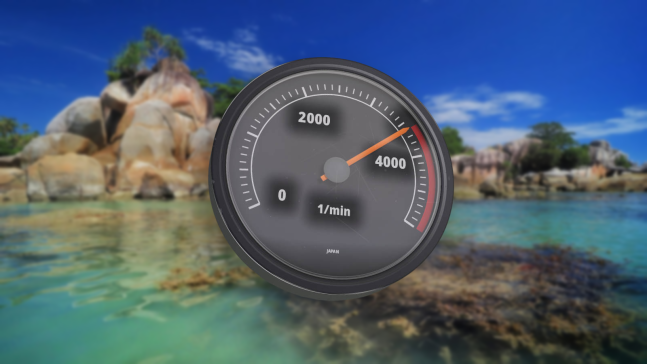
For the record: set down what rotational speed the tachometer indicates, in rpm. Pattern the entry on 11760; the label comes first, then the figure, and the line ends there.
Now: 3600
